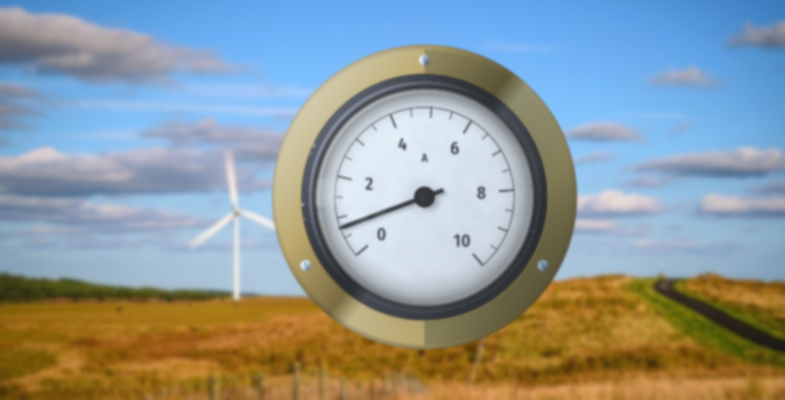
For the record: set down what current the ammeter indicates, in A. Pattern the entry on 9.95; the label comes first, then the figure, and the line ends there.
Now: 0.75
